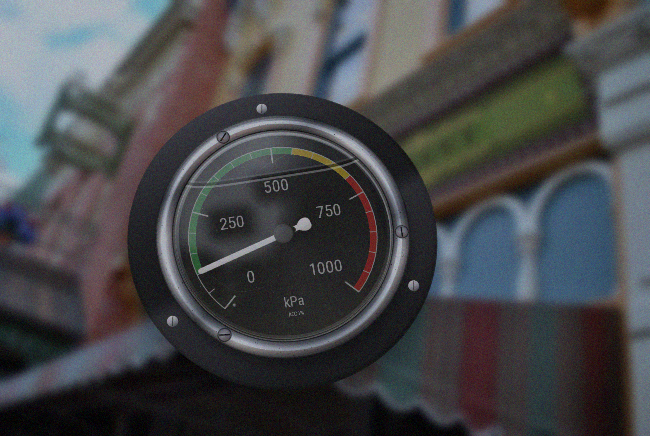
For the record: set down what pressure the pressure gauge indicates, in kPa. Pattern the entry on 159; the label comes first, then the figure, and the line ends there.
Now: 100
